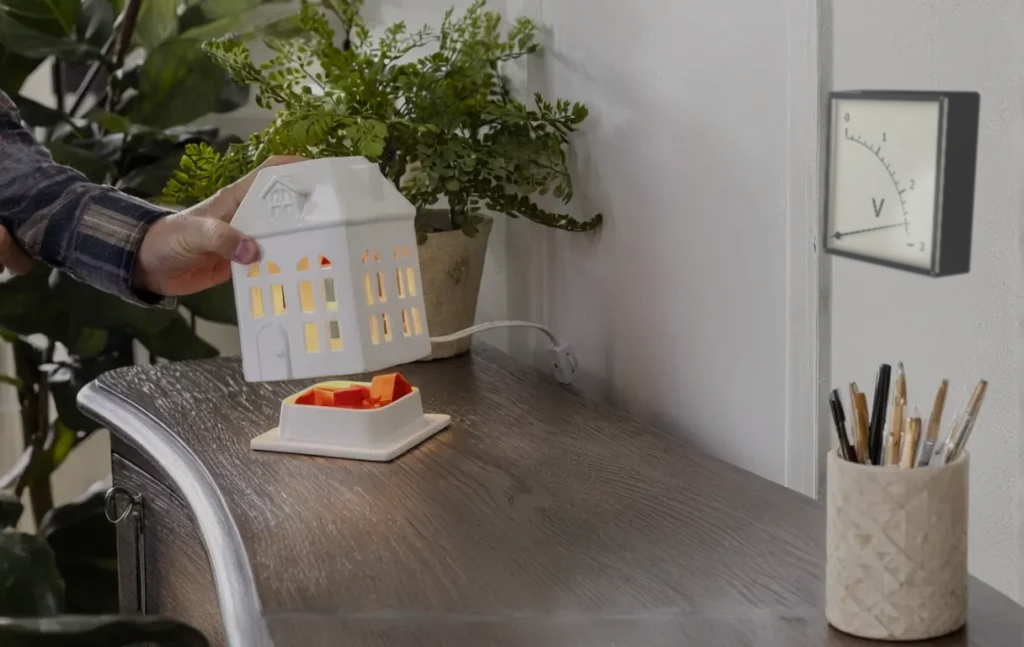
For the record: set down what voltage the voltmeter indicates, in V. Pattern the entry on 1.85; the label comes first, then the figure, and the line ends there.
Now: 2.6
